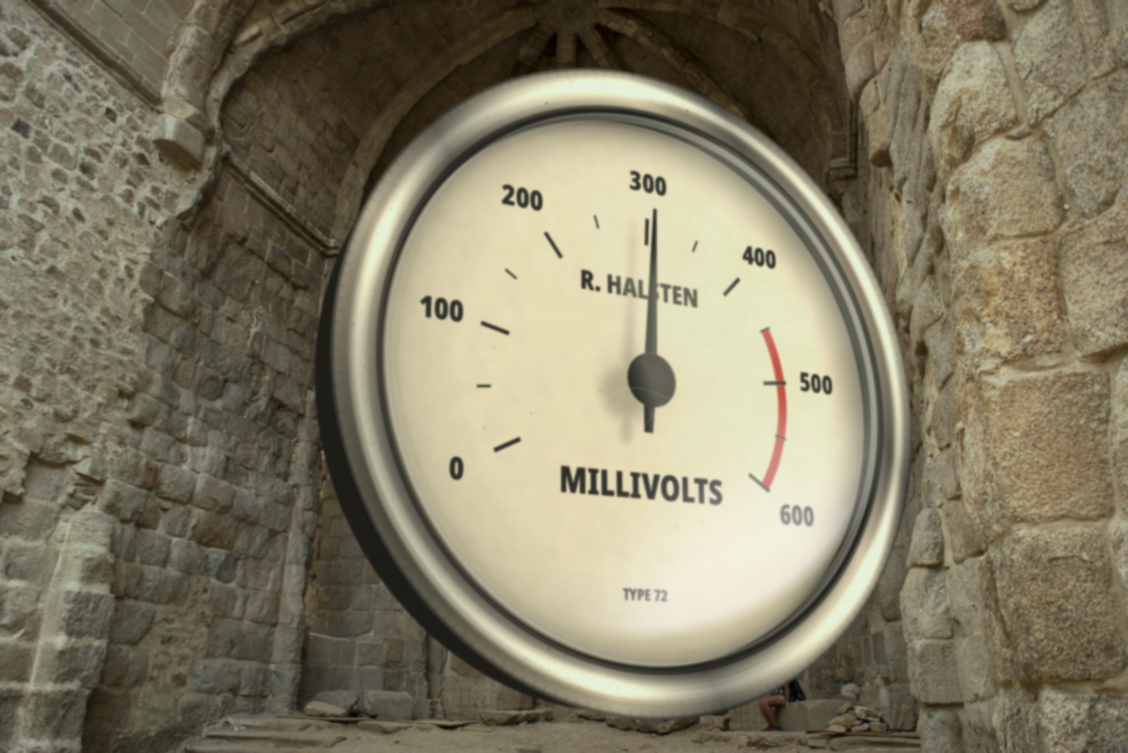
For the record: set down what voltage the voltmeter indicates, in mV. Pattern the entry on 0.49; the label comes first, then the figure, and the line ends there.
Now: 300
